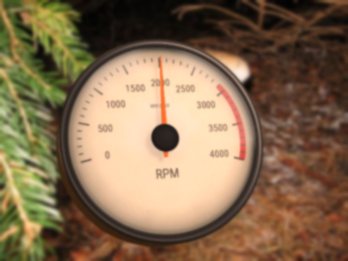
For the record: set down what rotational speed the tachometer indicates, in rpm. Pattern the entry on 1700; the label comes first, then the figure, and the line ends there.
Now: 2000
